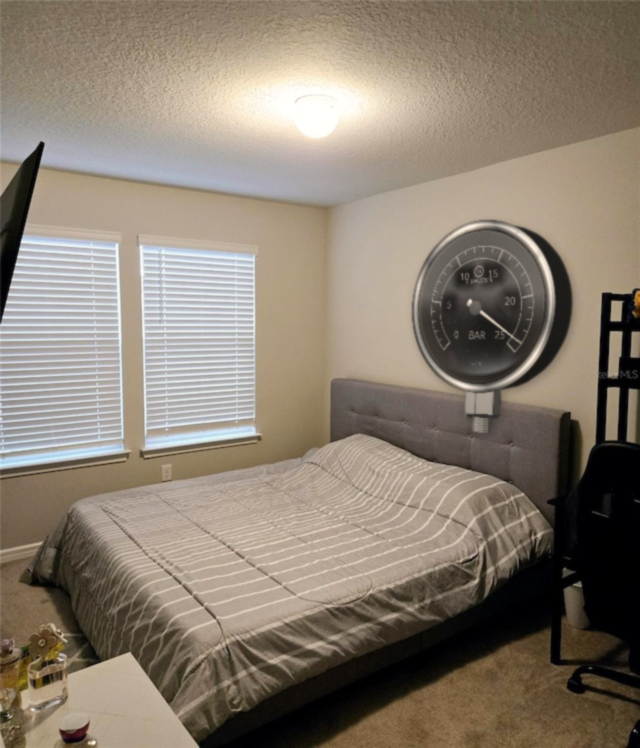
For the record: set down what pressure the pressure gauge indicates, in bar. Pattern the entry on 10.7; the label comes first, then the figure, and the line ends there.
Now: 24
